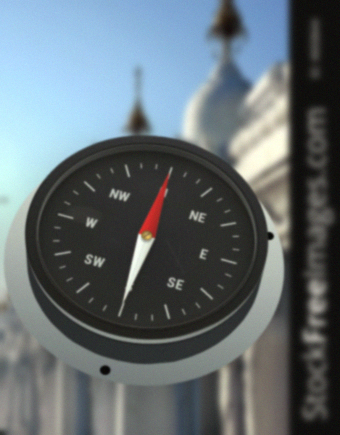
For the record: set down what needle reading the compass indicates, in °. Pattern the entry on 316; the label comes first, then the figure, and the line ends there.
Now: 0
